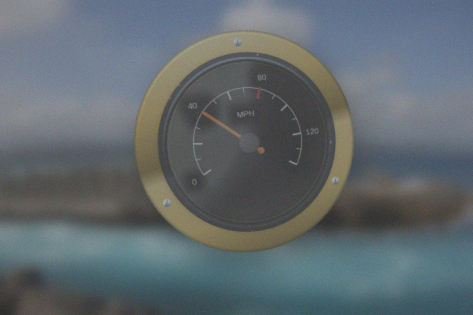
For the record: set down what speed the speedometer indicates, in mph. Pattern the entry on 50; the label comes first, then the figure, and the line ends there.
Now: 40
